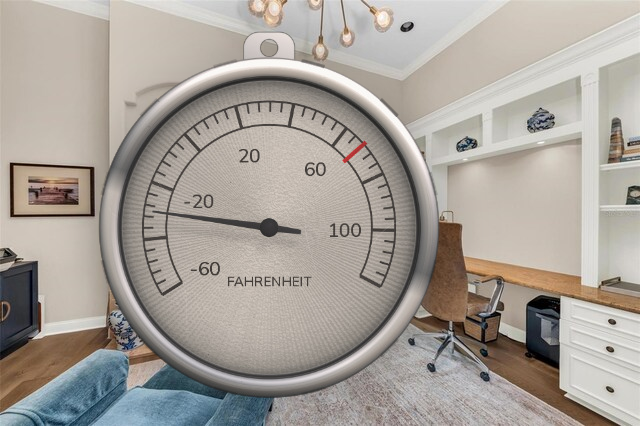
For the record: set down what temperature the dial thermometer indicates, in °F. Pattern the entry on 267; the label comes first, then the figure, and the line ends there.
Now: -30
